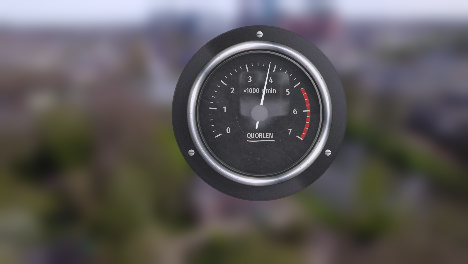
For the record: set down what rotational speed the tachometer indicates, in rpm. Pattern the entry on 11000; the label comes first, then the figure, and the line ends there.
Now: 3800
